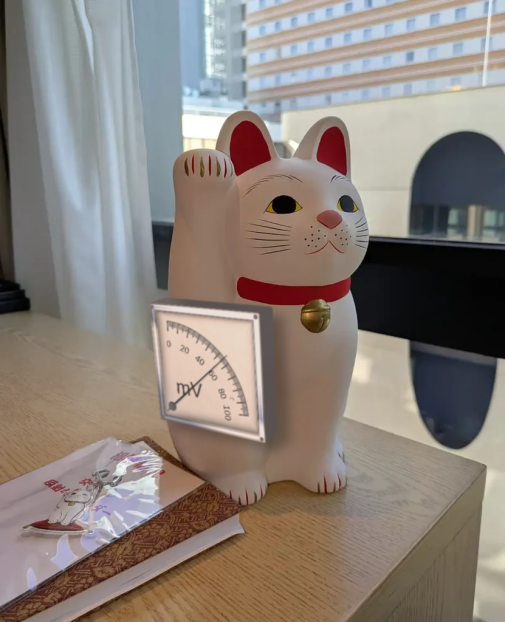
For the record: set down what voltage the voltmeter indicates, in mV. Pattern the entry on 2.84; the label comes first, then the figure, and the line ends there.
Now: 55
